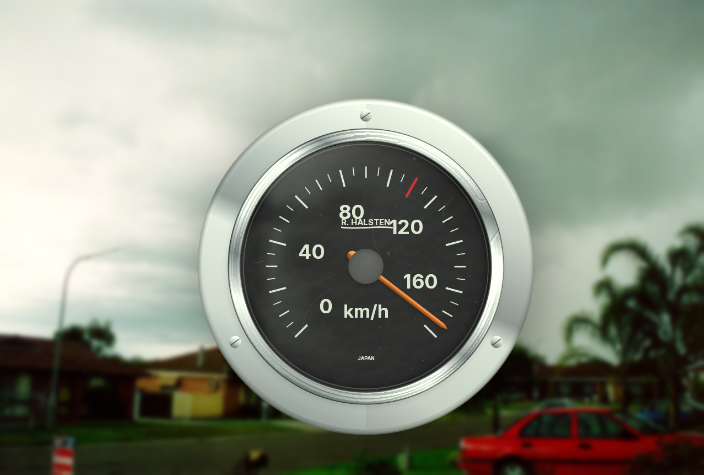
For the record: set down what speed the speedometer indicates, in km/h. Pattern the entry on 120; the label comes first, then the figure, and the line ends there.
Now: 175
